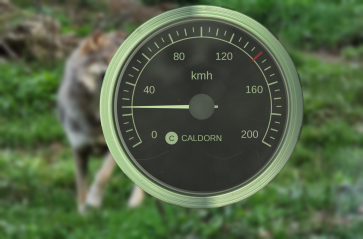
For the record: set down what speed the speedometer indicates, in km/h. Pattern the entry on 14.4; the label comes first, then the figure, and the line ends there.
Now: 25
